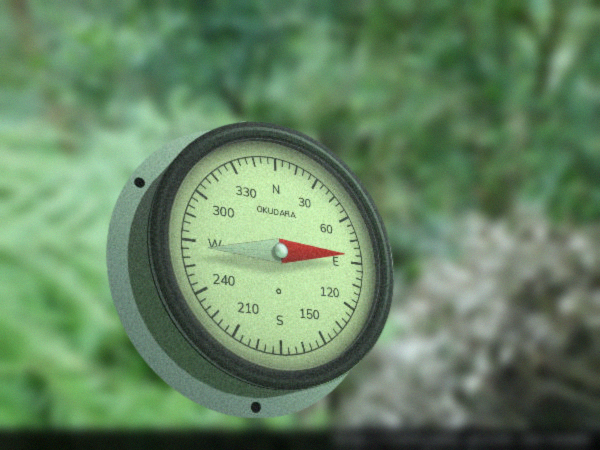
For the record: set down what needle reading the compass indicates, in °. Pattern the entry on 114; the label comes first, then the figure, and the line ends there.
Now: 85
